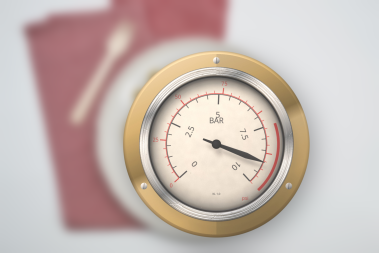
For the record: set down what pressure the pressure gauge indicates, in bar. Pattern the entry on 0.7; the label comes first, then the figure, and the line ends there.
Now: 9
